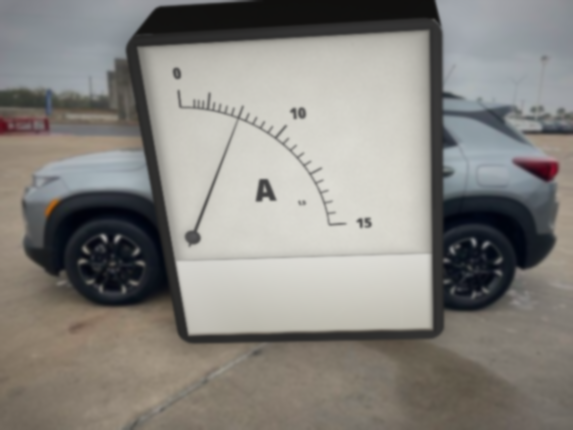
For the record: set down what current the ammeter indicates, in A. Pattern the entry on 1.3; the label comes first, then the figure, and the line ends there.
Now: 7.5
